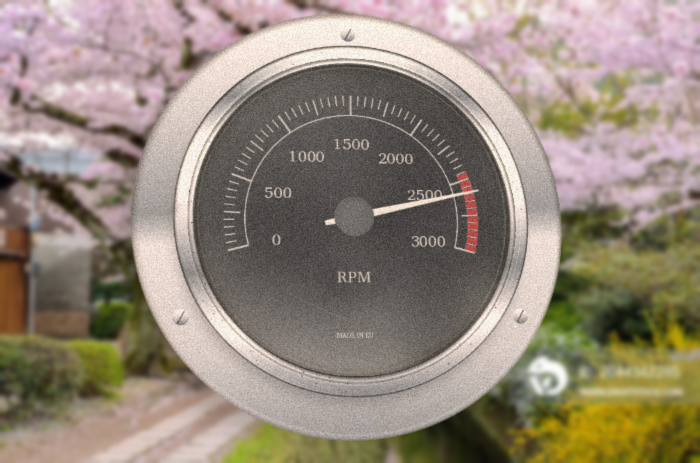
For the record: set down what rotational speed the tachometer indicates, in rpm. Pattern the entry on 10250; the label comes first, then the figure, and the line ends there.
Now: 2600
